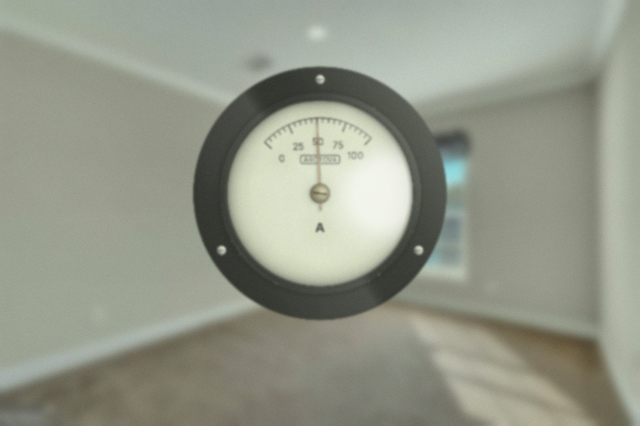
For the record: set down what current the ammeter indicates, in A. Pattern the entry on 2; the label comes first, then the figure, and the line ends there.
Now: 50
